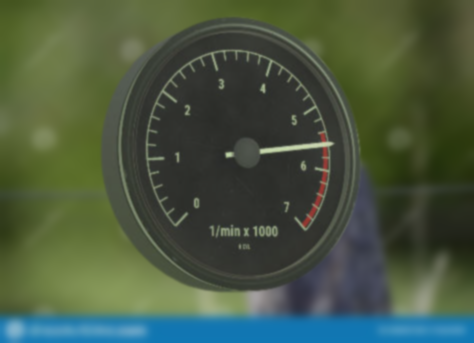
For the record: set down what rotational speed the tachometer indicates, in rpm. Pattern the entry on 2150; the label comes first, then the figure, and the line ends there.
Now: 5600
